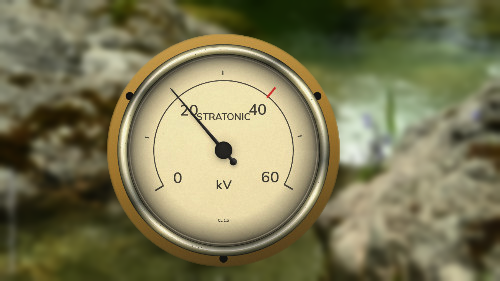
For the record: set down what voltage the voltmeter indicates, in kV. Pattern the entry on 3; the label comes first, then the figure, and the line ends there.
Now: 20
